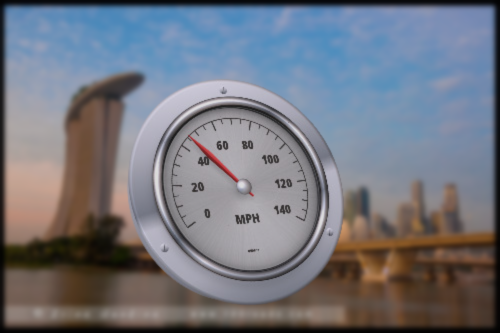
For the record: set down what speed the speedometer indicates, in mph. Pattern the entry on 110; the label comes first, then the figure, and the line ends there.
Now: 45
